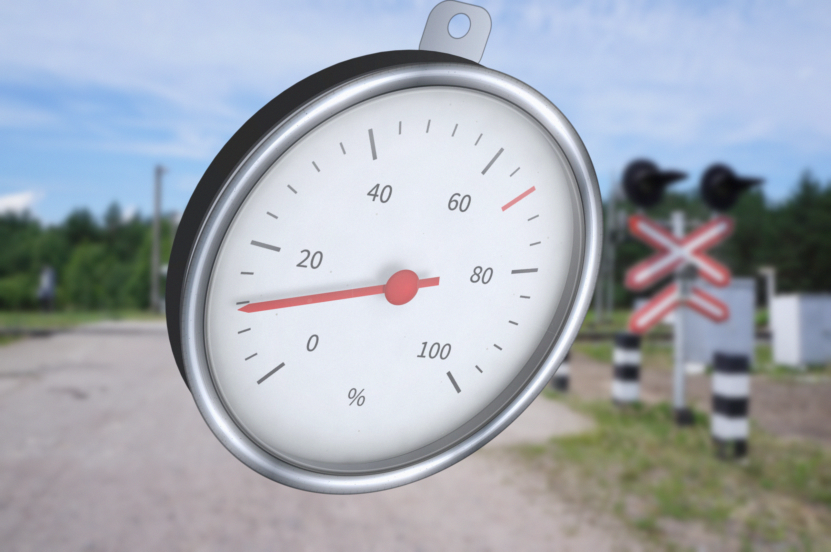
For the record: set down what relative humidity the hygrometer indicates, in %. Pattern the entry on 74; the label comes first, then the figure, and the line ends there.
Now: 12
